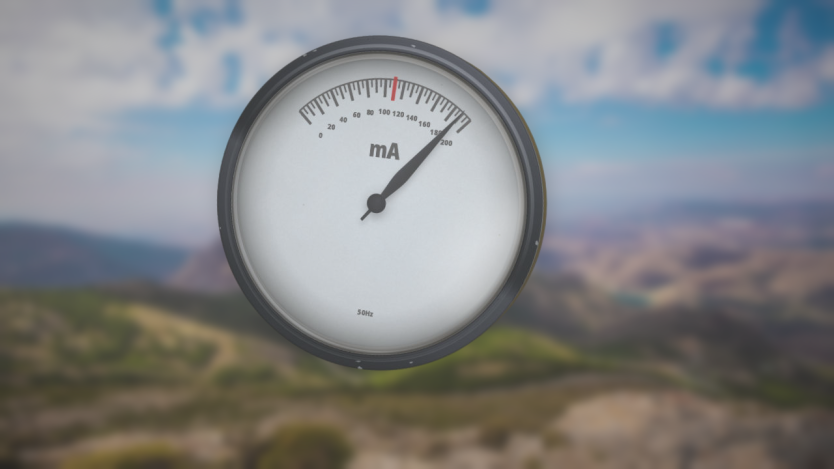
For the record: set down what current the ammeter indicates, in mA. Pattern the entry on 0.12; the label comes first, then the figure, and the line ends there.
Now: 190
